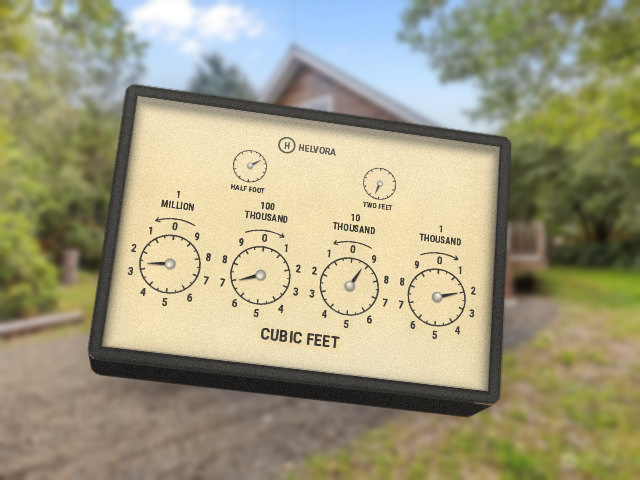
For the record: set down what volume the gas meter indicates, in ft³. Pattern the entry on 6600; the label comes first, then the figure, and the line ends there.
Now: 269200
